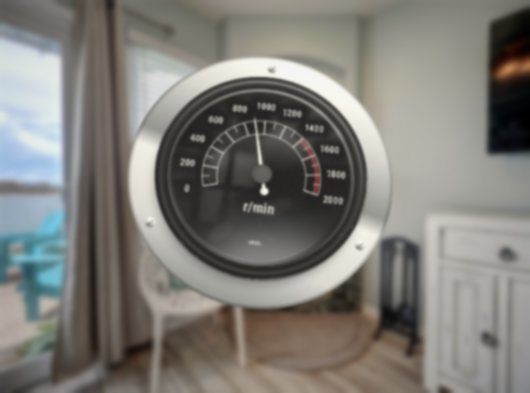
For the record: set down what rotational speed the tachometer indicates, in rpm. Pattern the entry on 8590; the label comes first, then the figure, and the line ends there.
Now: 900
